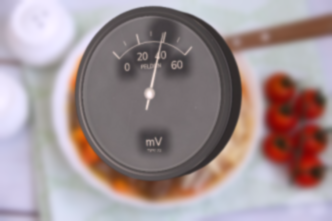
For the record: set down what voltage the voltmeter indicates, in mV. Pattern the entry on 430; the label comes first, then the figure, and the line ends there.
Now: 40
